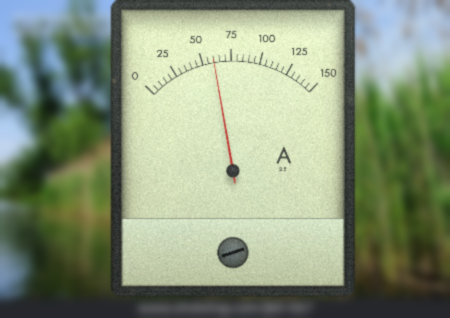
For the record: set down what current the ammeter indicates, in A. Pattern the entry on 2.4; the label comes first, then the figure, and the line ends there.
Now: 60
